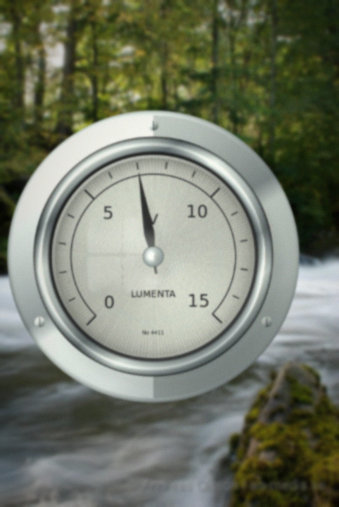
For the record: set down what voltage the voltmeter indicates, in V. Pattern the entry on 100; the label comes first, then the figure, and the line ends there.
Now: 7
